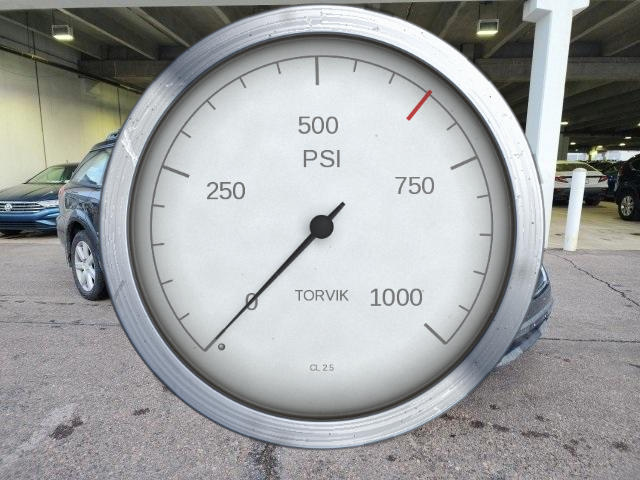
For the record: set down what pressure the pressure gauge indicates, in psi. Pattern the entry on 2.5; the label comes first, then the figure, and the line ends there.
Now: 0
